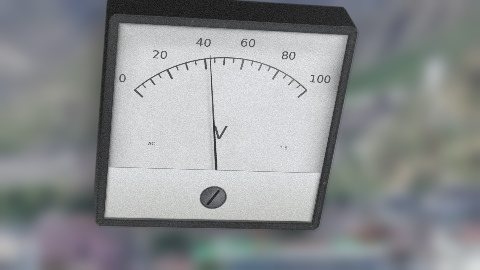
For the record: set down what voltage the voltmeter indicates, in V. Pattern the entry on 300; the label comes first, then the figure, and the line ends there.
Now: 42.5
